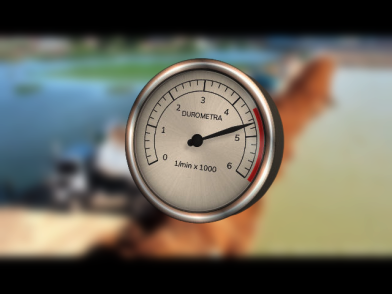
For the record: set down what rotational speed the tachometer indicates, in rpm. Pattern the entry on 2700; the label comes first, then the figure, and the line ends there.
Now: 4700
